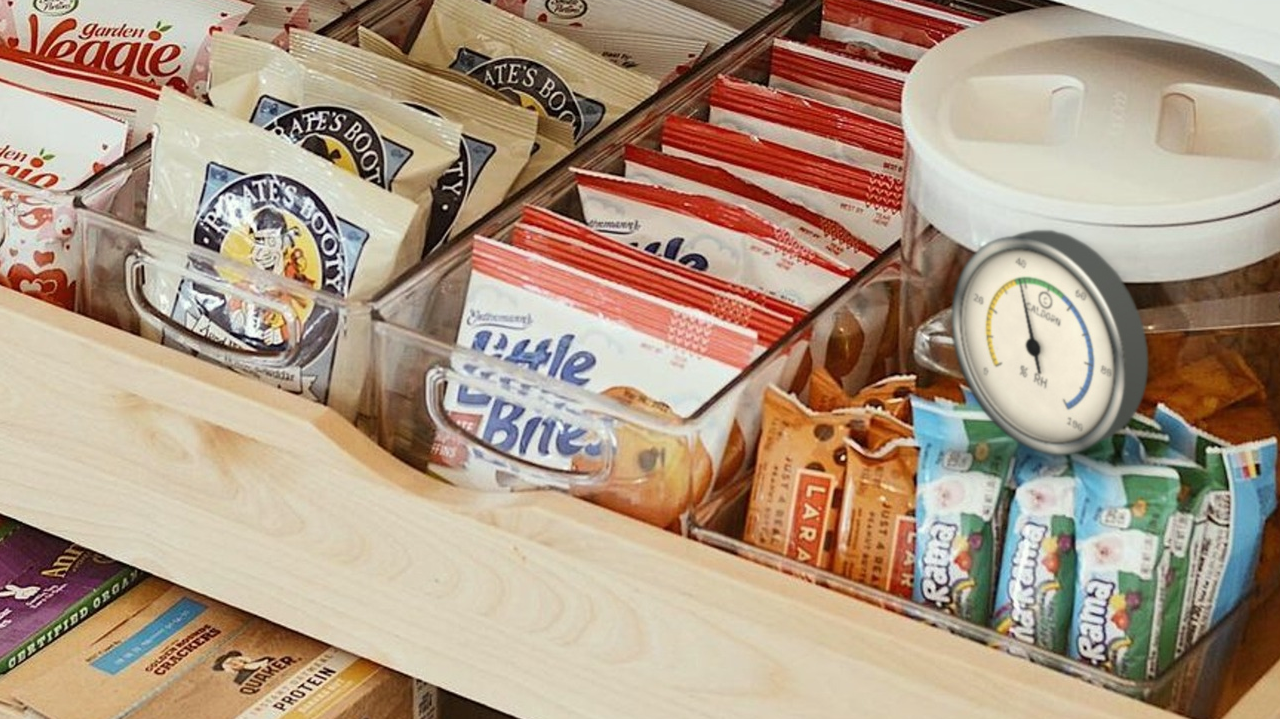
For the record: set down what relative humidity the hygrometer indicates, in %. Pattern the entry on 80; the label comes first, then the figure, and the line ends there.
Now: 40
